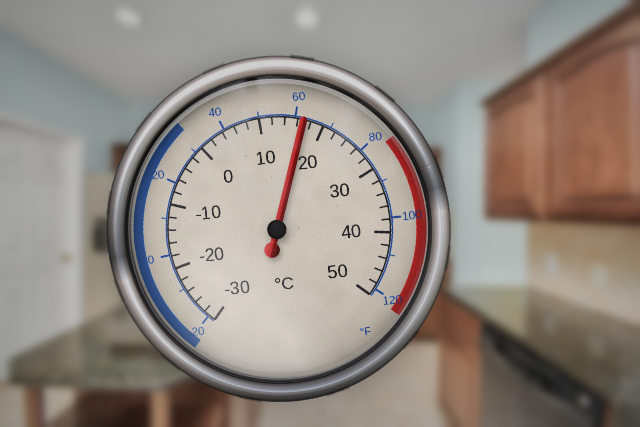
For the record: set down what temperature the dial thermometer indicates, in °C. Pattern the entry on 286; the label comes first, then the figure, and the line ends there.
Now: 17
